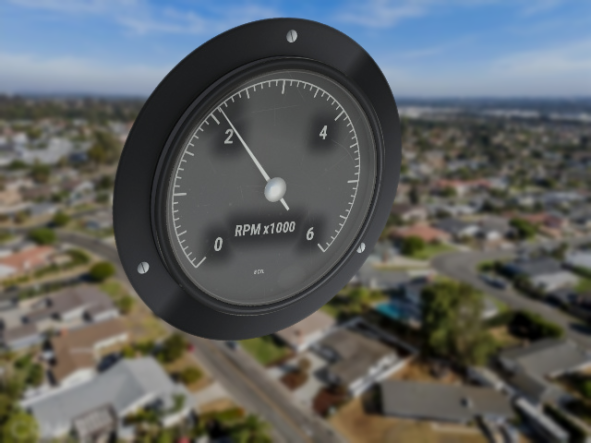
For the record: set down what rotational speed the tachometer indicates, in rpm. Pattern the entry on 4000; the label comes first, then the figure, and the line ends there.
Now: 2100
